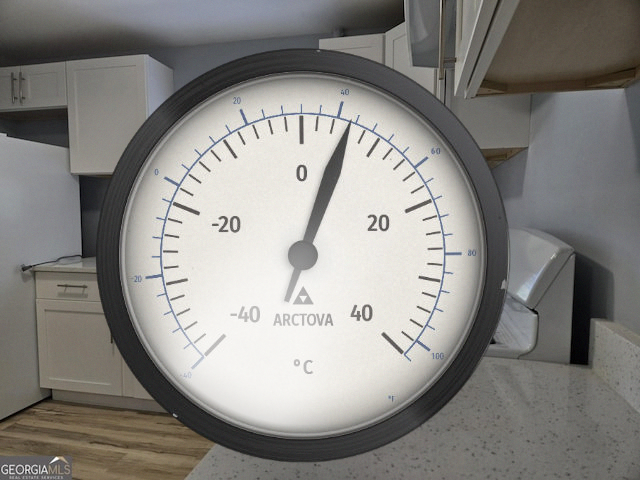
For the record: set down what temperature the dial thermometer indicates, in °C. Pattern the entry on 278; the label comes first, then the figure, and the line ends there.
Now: 6
